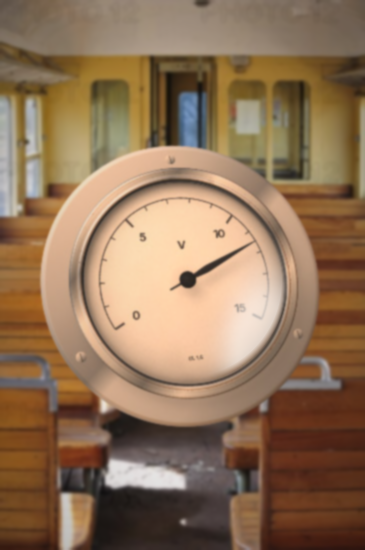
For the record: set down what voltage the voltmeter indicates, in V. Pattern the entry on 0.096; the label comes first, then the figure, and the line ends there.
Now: 11.5
